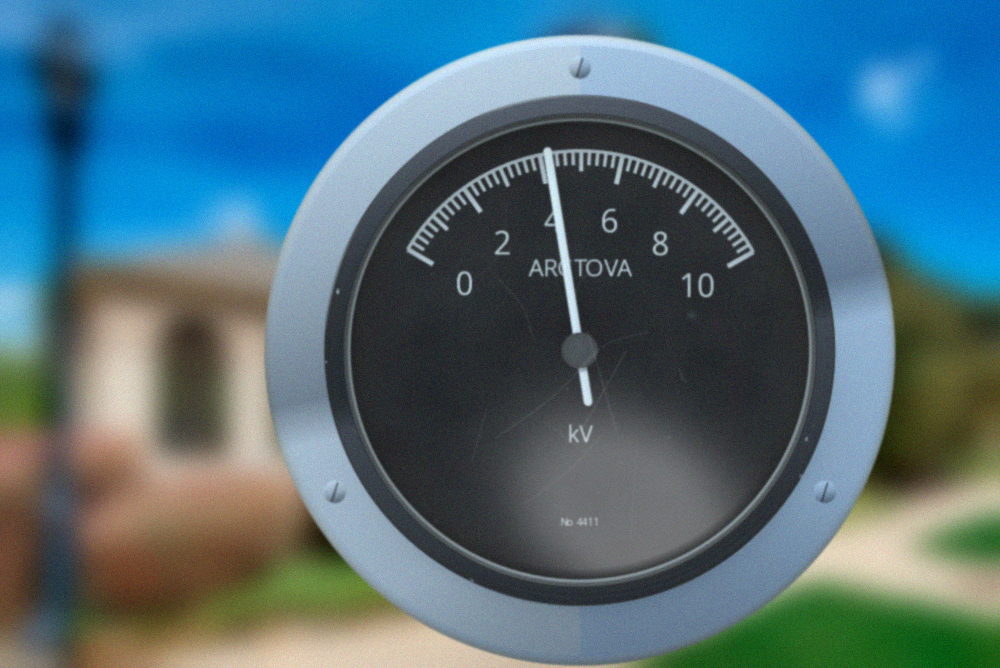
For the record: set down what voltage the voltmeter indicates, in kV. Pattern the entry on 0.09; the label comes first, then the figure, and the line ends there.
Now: 4.2
